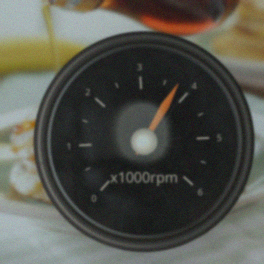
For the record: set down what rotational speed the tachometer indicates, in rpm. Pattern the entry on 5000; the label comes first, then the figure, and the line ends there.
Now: 3750
